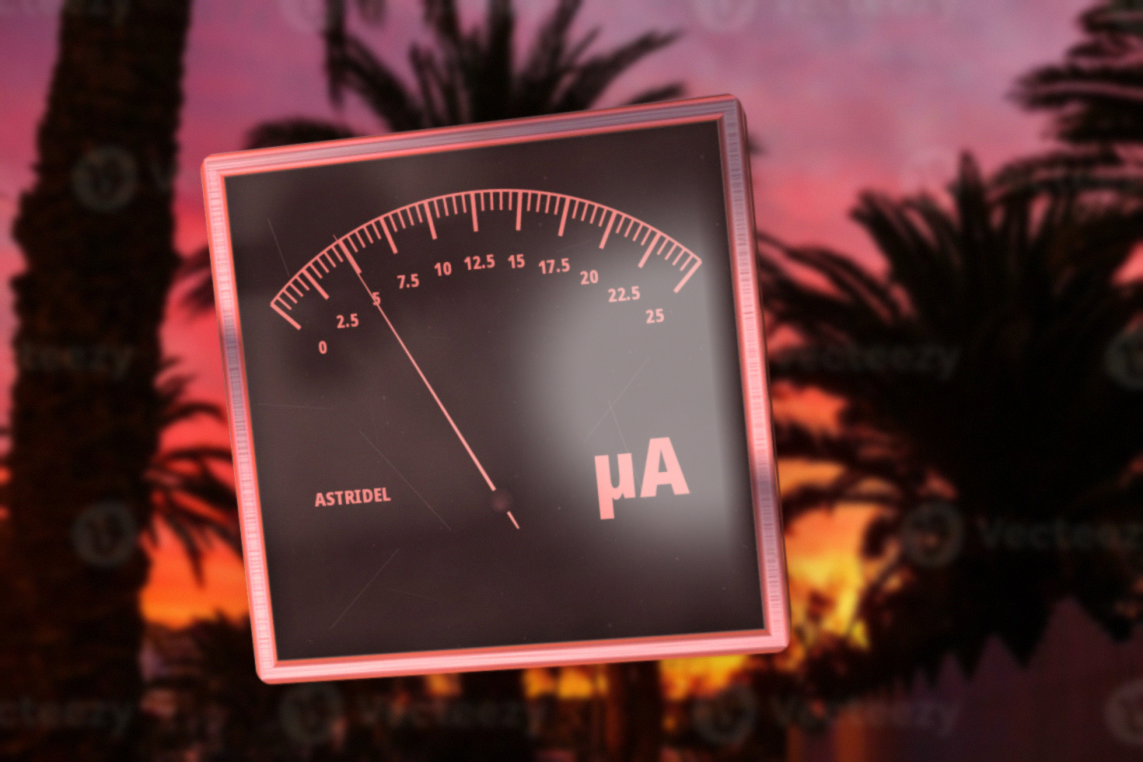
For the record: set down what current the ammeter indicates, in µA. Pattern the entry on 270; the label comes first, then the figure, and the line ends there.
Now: 5
